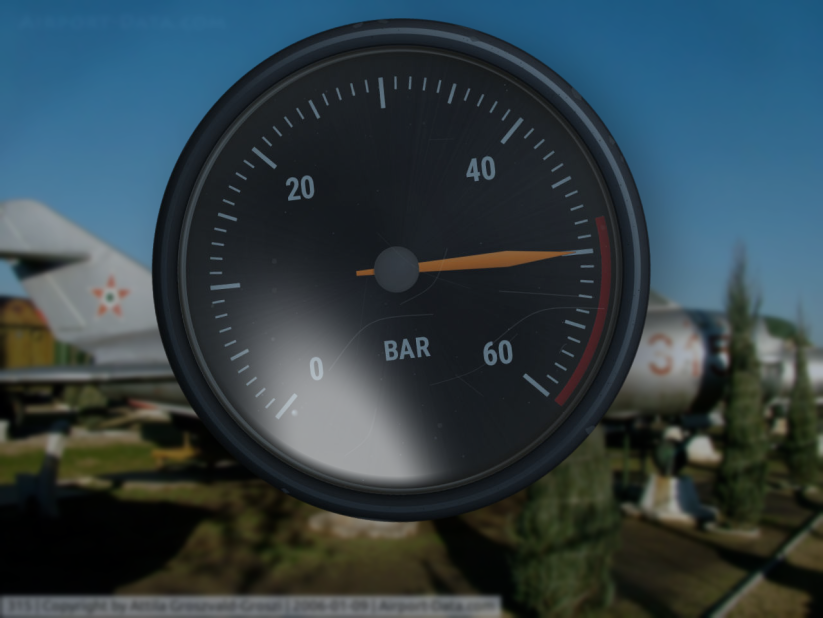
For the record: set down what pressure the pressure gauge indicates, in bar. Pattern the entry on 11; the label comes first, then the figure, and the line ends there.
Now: 50
